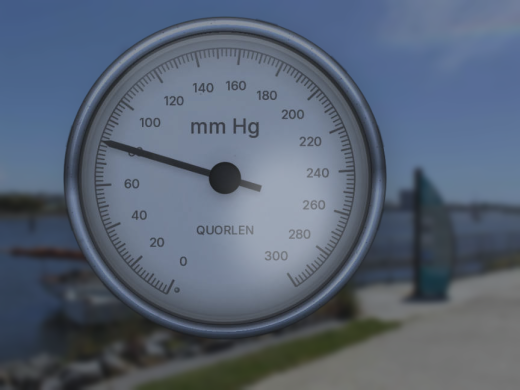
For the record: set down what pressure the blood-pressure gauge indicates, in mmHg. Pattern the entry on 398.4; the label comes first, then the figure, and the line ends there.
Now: 80
